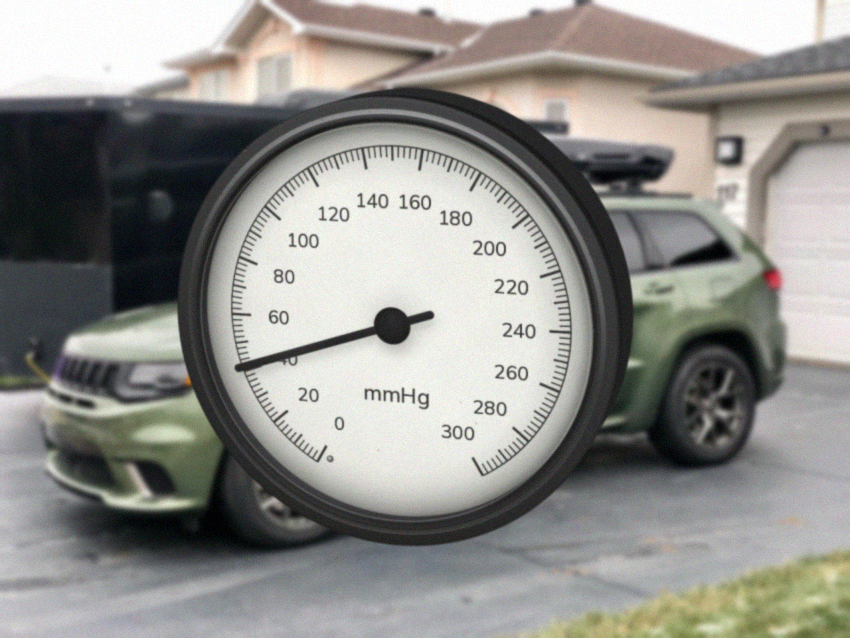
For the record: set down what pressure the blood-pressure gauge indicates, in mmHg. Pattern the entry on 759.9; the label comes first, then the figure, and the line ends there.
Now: 42
